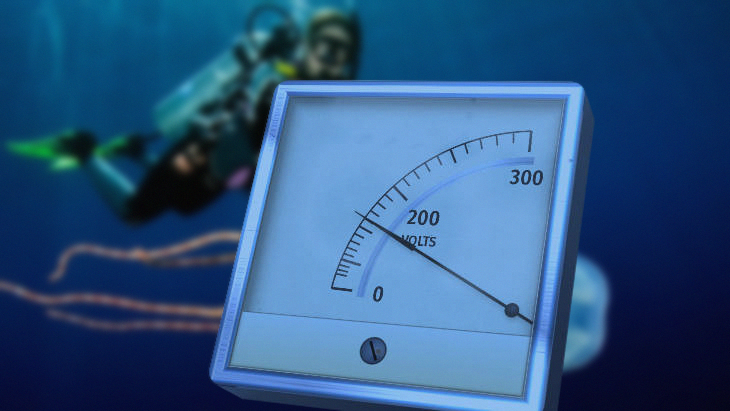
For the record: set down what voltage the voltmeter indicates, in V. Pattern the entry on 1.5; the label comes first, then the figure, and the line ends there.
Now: 160
